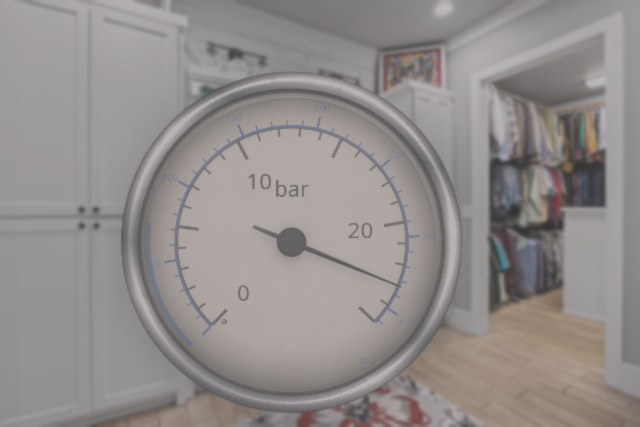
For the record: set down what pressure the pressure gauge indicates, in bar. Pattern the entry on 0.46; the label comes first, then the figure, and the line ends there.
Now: 23
